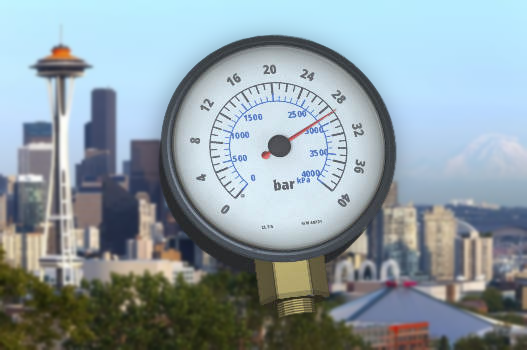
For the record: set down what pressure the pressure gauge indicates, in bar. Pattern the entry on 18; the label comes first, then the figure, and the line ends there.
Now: 29
